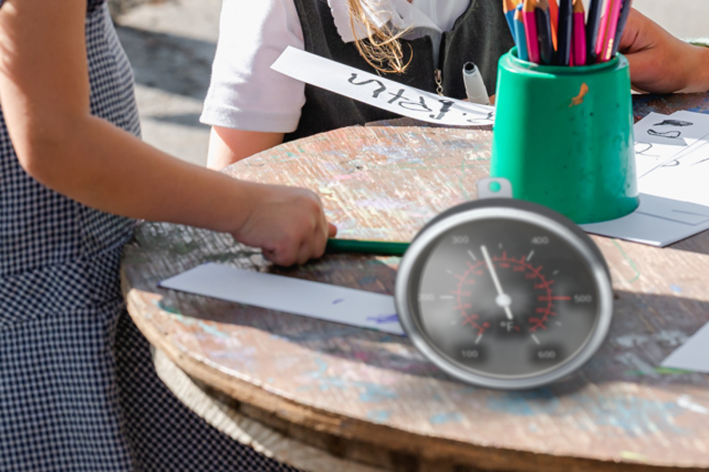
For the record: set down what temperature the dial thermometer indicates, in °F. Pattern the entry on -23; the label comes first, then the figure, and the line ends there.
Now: 325
